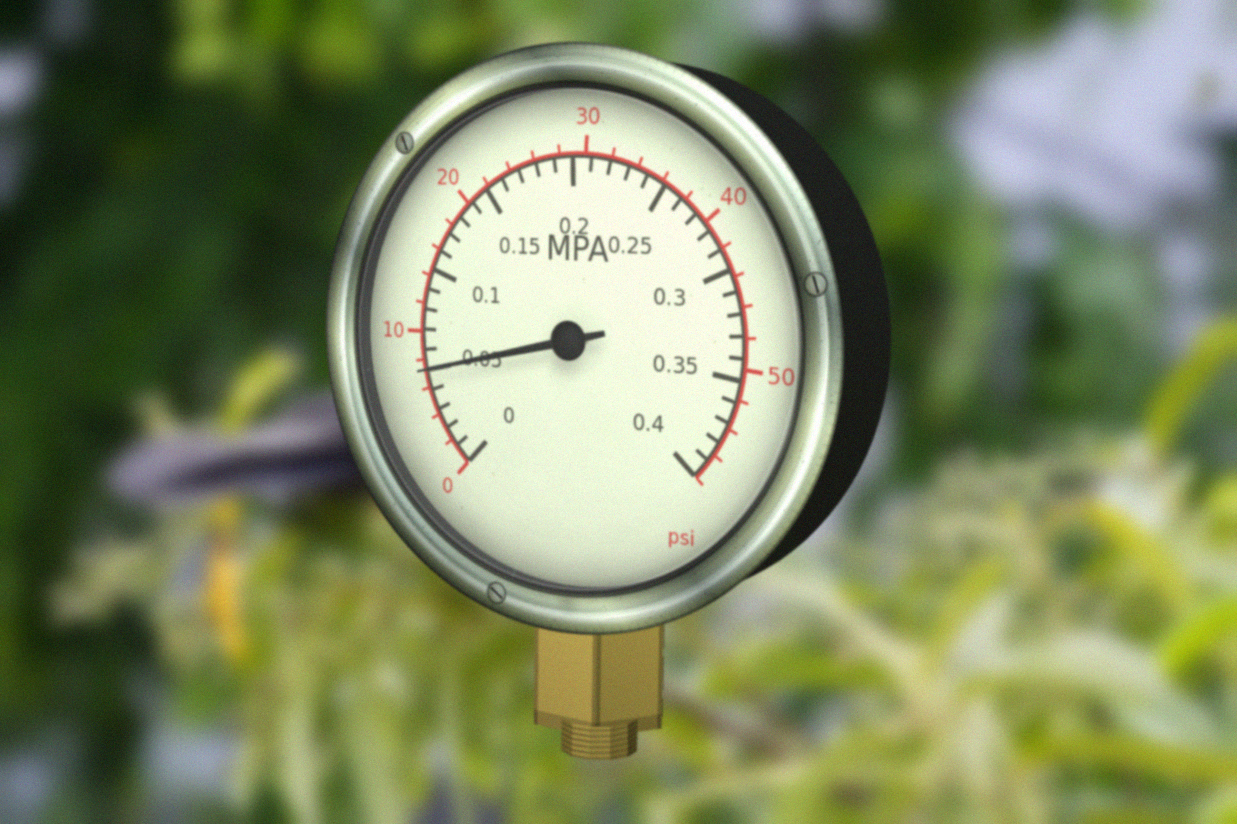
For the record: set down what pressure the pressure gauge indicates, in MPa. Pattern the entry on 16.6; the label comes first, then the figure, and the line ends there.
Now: 0.05
